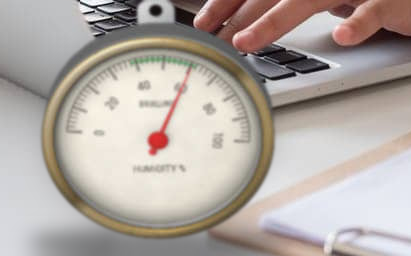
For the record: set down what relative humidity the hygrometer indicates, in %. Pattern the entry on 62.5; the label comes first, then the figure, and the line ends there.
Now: 60
